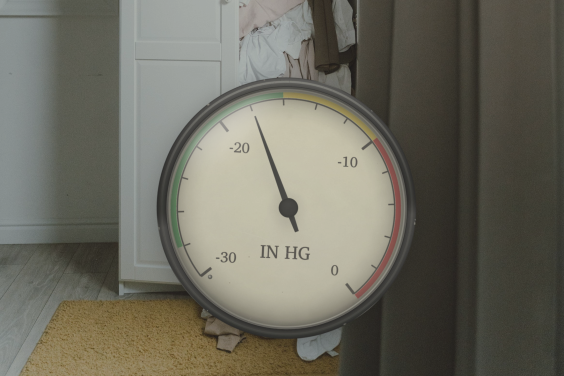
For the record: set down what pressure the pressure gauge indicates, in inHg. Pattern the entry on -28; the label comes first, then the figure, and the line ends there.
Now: -18
